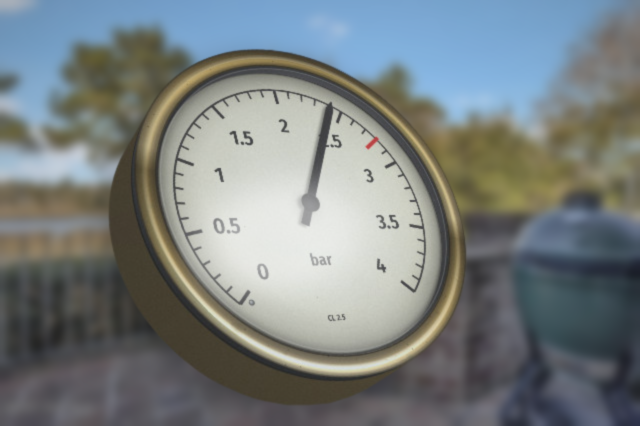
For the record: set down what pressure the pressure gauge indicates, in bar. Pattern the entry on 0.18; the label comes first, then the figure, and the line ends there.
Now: 2.4
